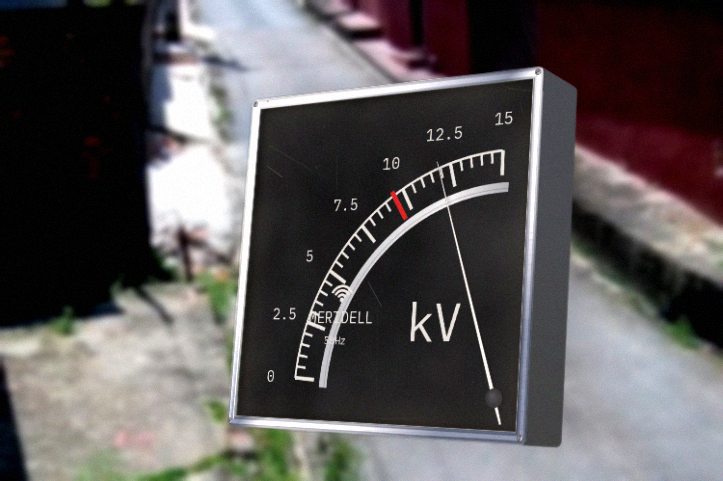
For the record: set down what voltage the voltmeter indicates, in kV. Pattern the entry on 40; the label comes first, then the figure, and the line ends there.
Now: 12
